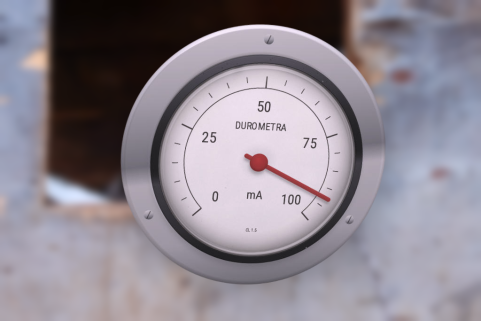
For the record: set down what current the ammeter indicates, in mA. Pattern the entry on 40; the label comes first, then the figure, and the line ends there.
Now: 92.5
